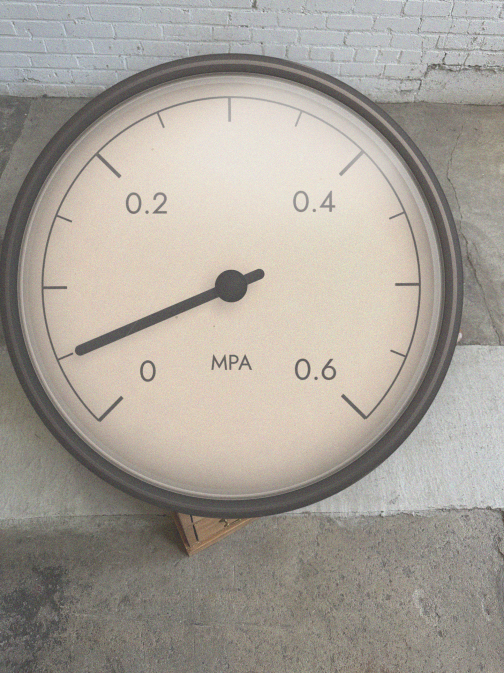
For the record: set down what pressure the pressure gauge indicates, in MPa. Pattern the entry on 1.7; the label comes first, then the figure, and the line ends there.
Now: 0.05
